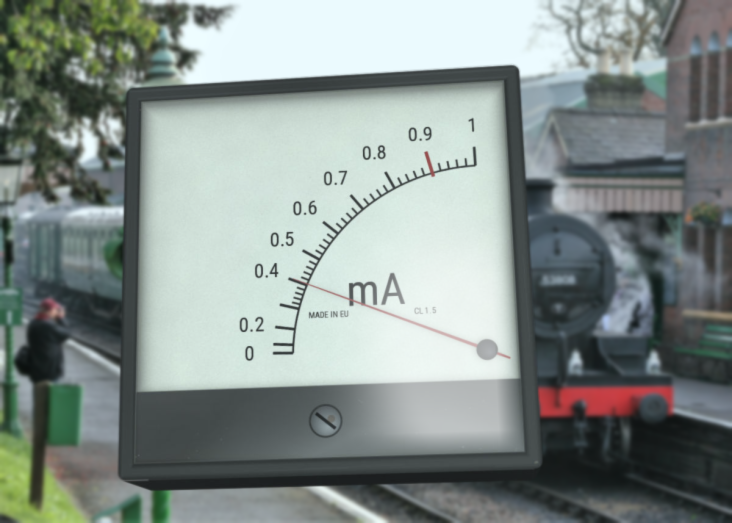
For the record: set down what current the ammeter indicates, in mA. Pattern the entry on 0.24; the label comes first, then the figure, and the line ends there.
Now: 0.4
